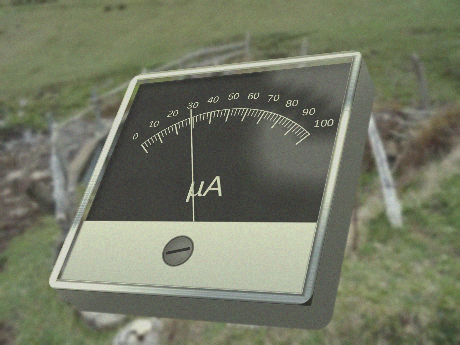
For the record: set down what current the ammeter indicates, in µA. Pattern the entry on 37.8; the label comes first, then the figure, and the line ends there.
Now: 30
